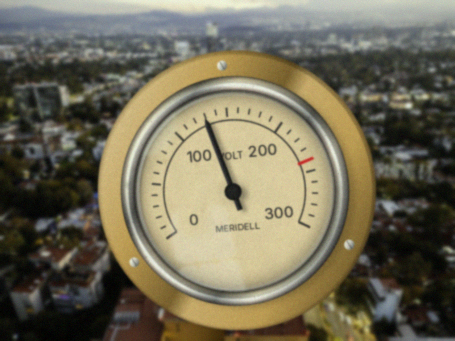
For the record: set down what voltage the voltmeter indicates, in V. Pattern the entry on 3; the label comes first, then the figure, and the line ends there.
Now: 130
